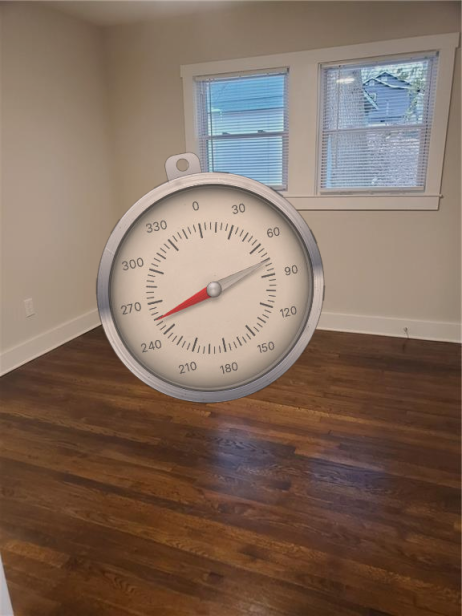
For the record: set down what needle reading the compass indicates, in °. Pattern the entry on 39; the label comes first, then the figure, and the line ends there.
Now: 255
